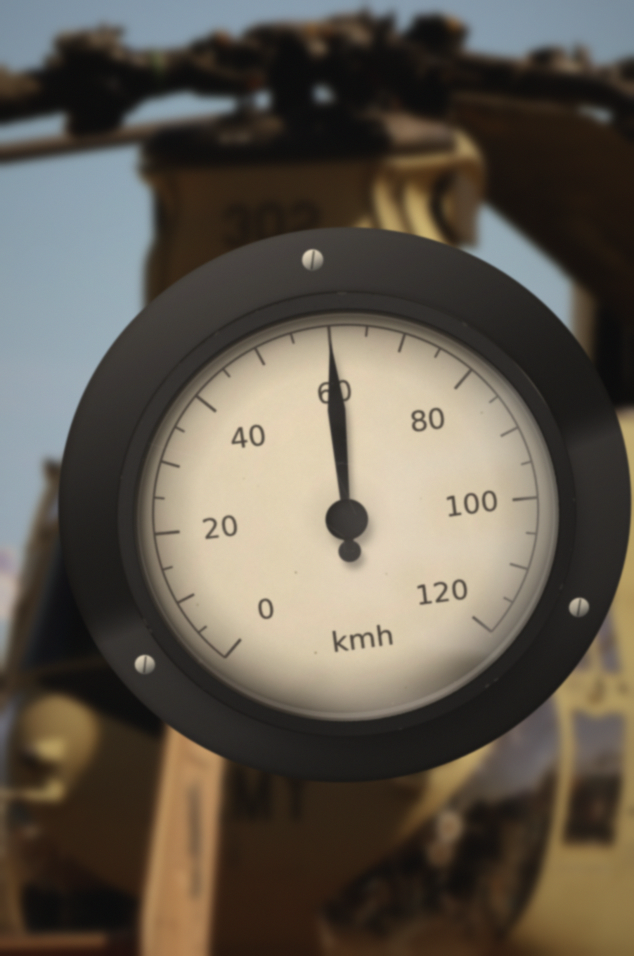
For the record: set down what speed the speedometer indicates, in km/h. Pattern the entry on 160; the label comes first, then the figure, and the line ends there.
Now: 60
